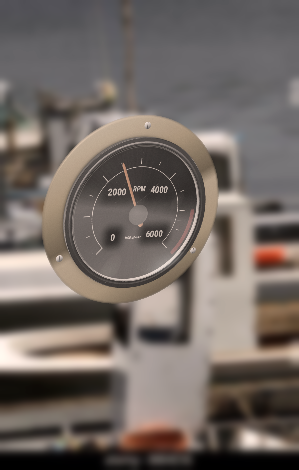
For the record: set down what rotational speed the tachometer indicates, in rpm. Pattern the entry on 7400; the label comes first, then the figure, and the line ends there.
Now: 2500
